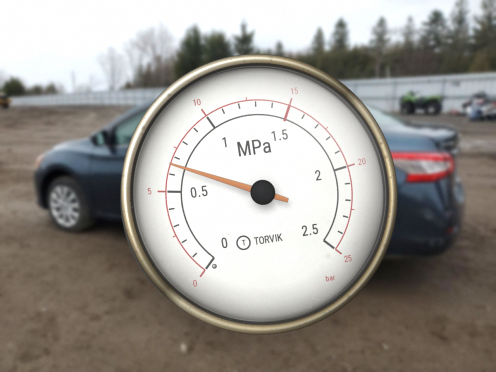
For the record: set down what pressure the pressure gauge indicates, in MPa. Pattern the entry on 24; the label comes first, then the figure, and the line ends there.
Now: 0.65
